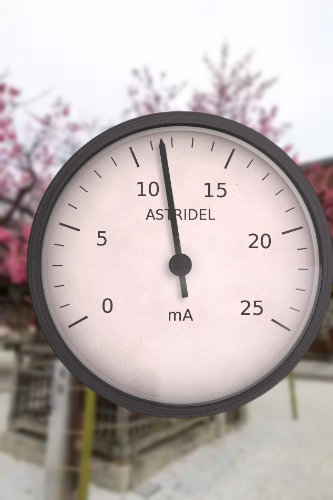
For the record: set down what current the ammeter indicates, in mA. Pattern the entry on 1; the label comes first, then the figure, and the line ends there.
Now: 11.5
